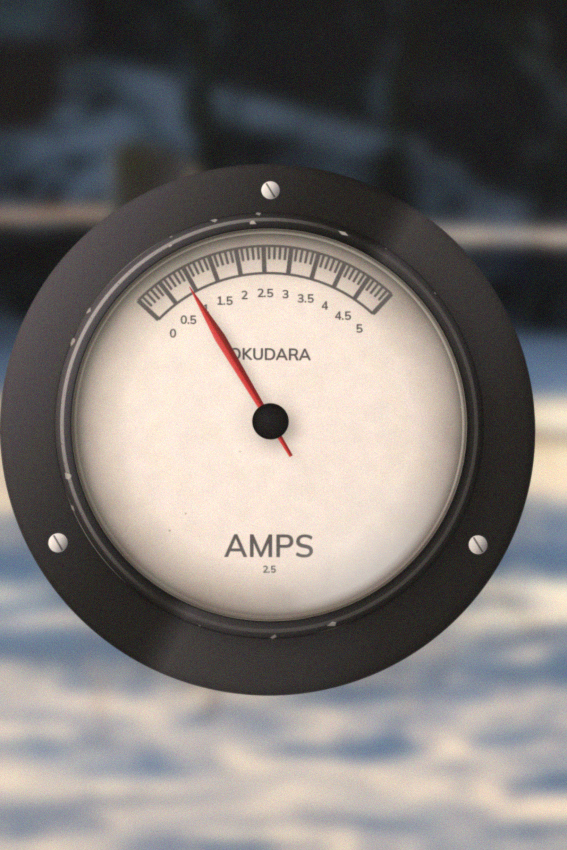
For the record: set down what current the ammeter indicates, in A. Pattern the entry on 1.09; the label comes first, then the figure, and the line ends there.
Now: 0.9
